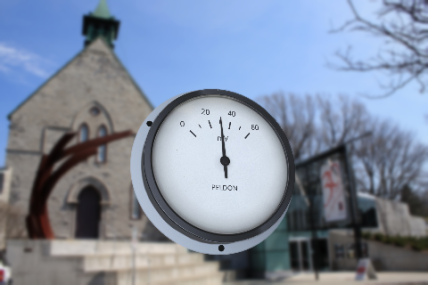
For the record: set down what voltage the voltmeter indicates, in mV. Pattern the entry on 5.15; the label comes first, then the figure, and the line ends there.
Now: 30
